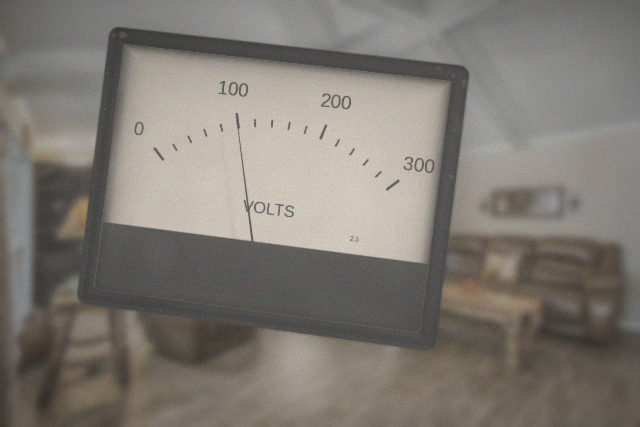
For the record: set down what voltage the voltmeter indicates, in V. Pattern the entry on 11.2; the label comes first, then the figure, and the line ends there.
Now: 100
